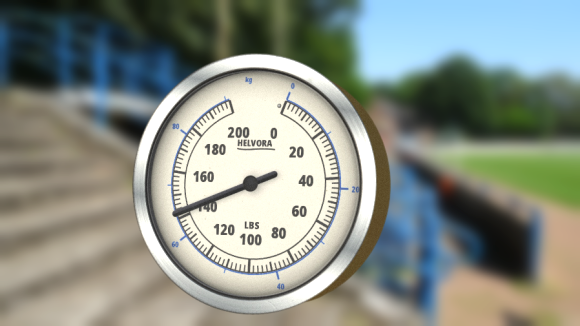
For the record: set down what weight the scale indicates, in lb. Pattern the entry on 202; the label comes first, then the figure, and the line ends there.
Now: 142
